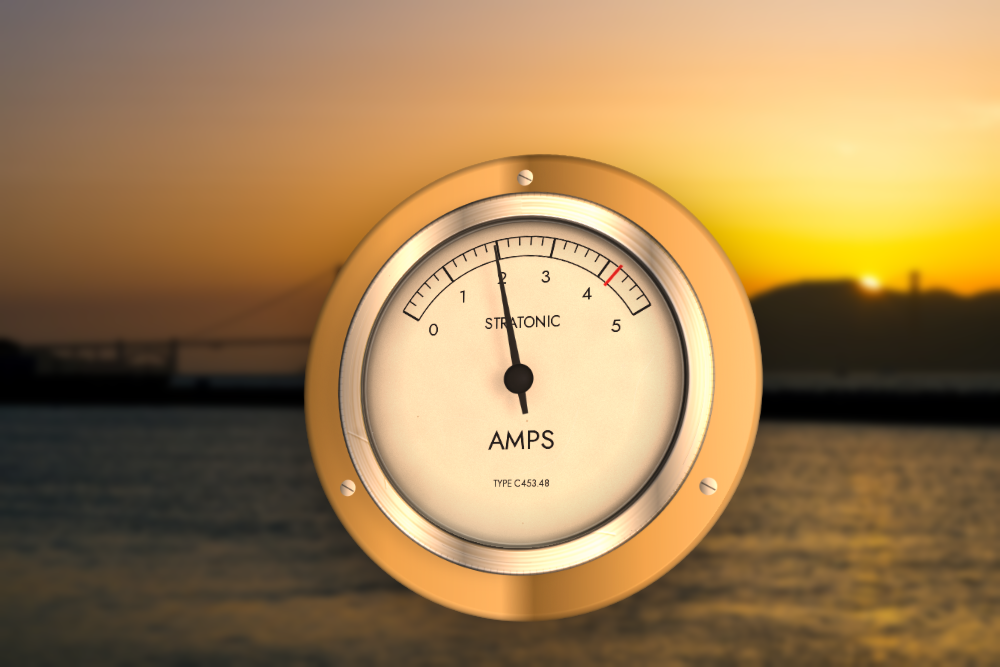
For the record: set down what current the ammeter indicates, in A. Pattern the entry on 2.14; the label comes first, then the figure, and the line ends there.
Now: 2
